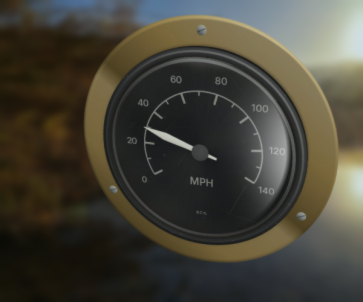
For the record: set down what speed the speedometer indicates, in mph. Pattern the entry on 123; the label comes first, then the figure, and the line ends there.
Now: 30
